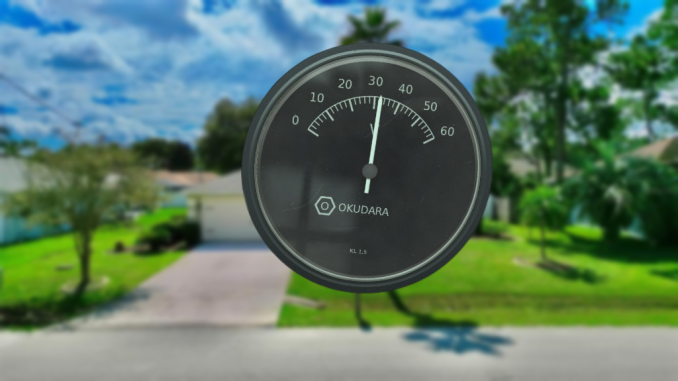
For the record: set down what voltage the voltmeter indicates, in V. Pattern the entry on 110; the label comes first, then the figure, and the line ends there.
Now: 32
